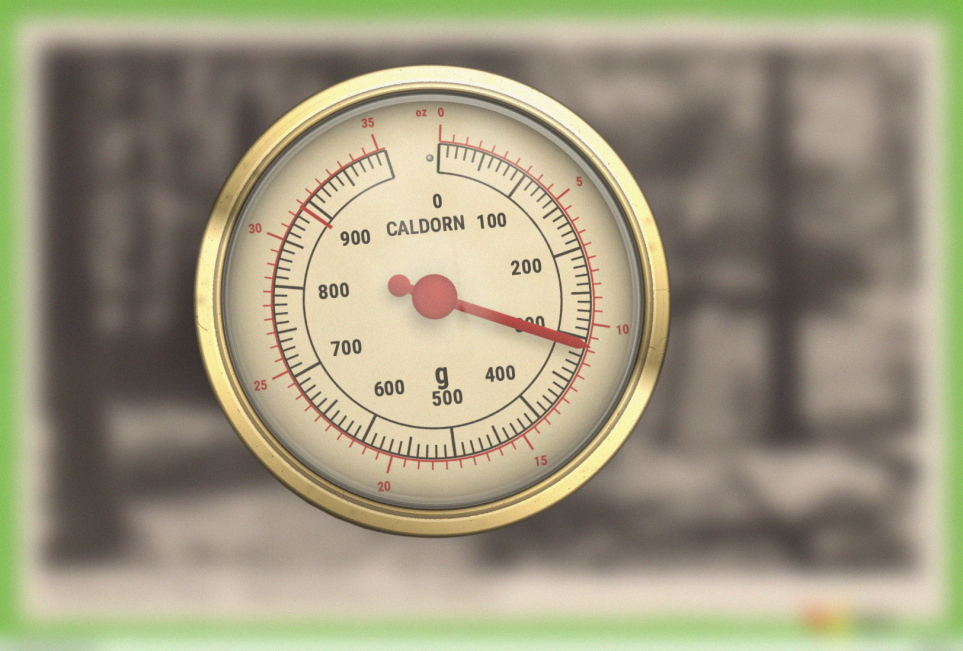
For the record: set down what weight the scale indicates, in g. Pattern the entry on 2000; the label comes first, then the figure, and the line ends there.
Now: 310
